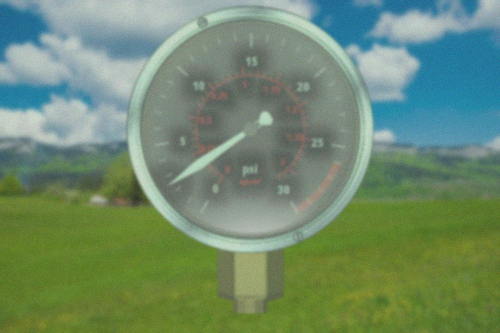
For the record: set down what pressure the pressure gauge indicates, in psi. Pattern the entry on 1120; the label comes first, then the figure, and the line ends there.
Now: 2.5
